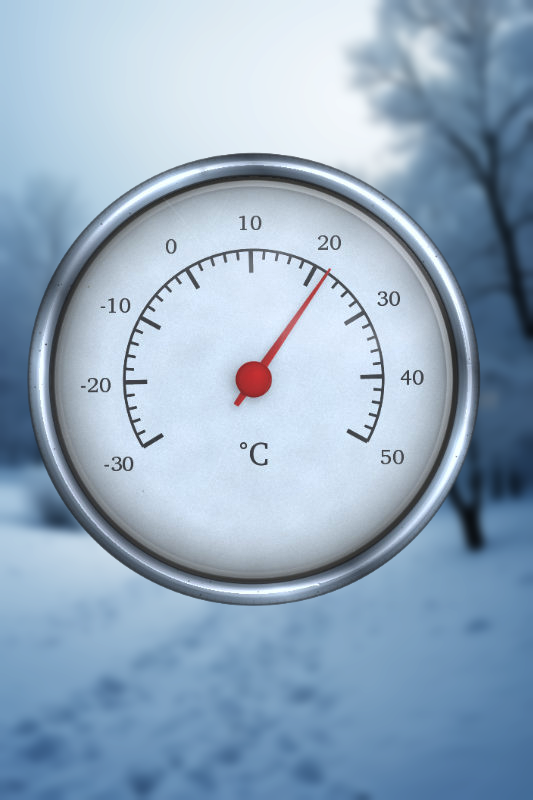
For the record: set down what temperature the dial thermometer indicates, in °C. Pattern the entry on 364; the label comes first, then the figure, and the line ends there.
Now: 22
